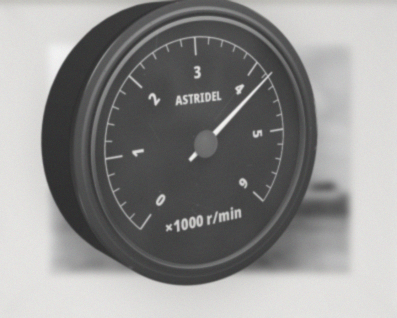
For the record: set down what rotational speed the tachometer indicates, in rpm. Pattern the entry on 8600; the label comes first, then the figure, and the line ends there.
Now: 4200
